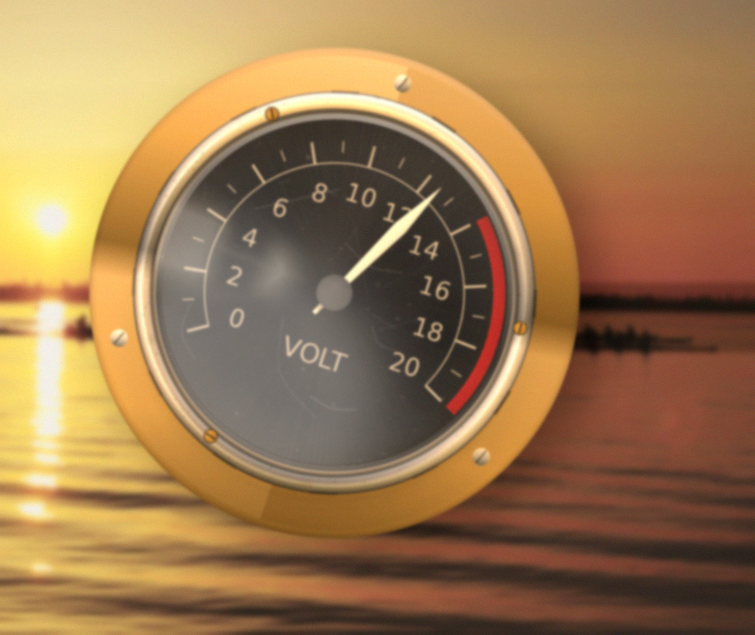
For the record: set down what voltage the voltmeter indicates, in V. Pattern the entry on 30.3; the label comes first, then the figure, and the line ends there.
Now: 12.5
